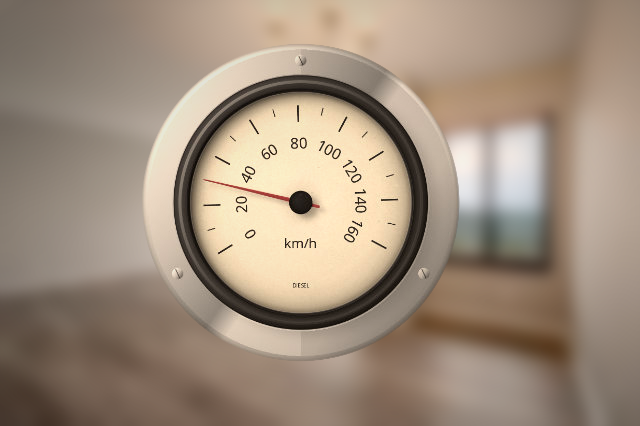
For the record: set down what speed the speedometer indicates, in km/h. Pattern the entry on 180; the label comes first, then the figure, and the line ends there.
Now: 30
